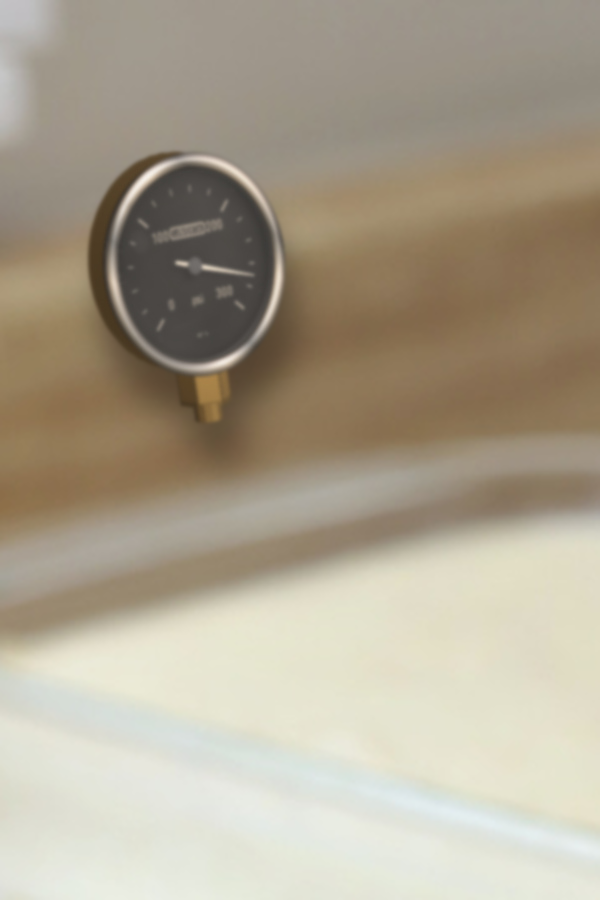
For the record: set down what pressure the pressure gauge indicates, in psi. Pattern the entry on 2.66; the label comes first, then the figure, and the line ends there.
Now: 270
